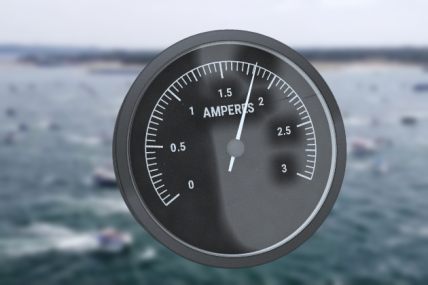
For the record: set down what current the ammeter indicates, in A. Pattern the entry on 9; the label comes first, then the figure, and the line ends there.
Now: 1.8
